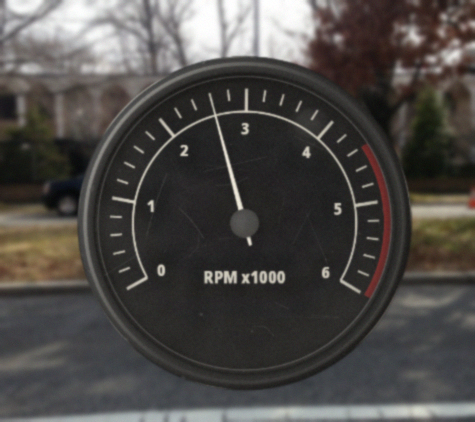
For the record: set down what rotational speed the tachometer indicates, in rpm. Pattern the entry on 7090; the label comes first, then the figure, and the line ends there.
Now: 2600
